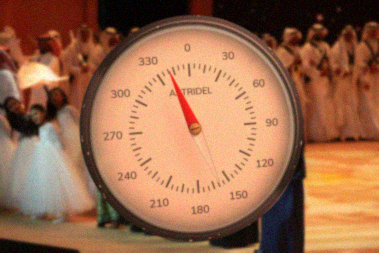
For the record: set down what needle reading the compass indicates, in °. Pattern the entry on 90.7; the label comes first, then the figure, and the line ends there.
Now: 340
